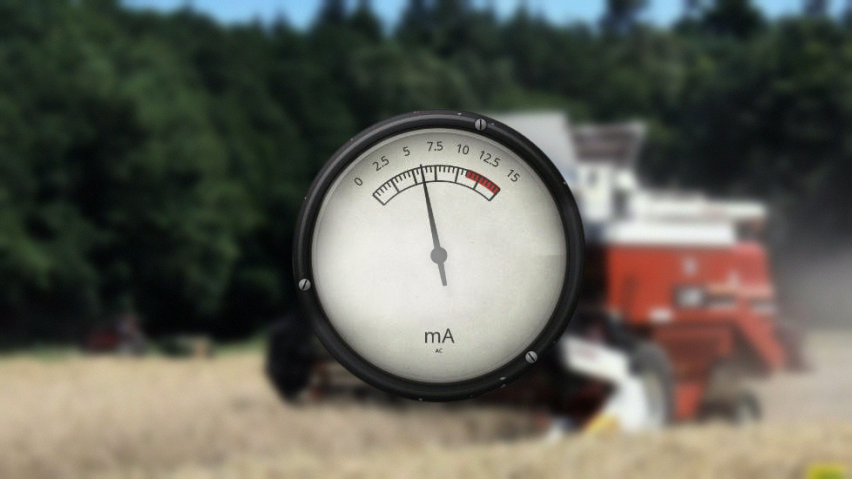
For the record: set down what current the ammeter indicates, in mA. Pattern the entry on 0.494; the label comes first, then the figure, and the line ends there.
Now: 6
